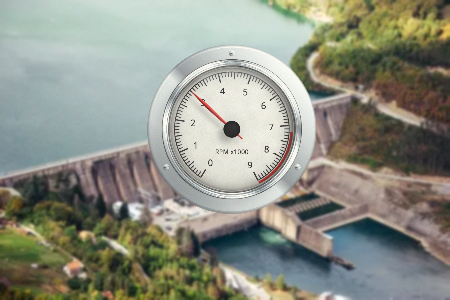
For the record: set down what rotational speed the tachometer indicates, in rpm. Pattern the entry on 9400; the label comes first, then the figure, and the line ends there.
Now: 3000
